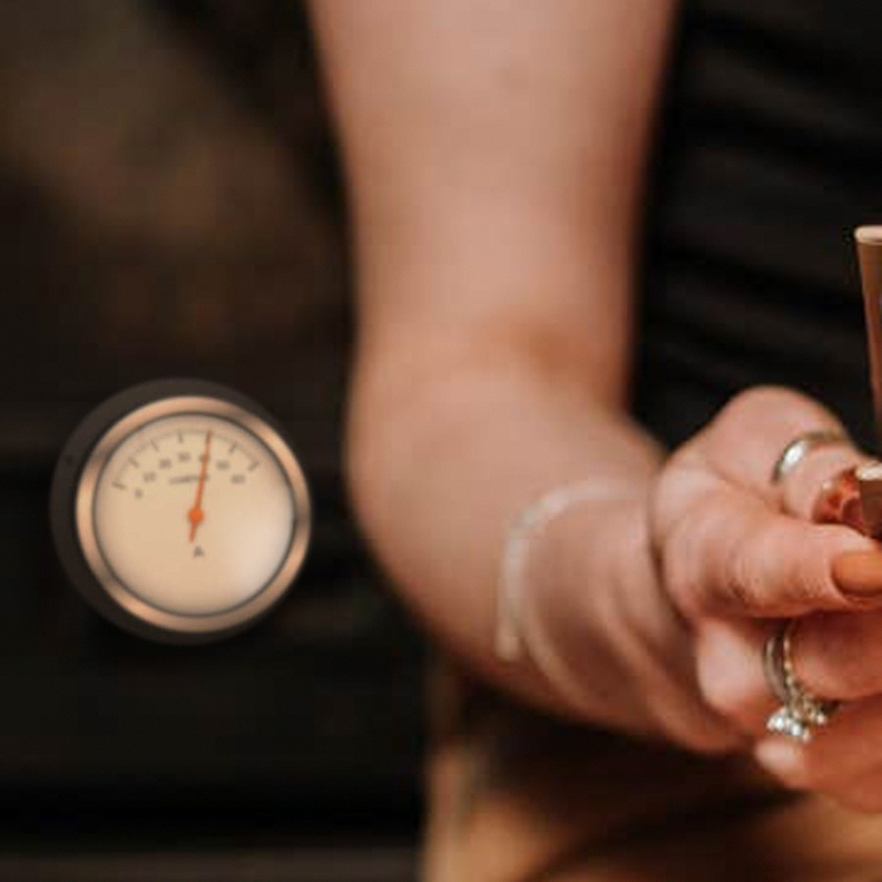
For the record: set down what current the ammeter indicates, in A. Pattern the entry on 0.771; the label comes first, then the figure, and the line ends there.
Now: 40
